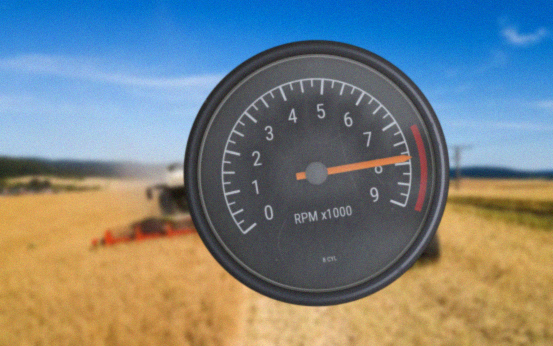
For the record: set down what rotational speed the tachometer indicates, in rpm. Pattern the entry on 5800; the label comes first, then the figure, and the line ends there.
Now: 7875
